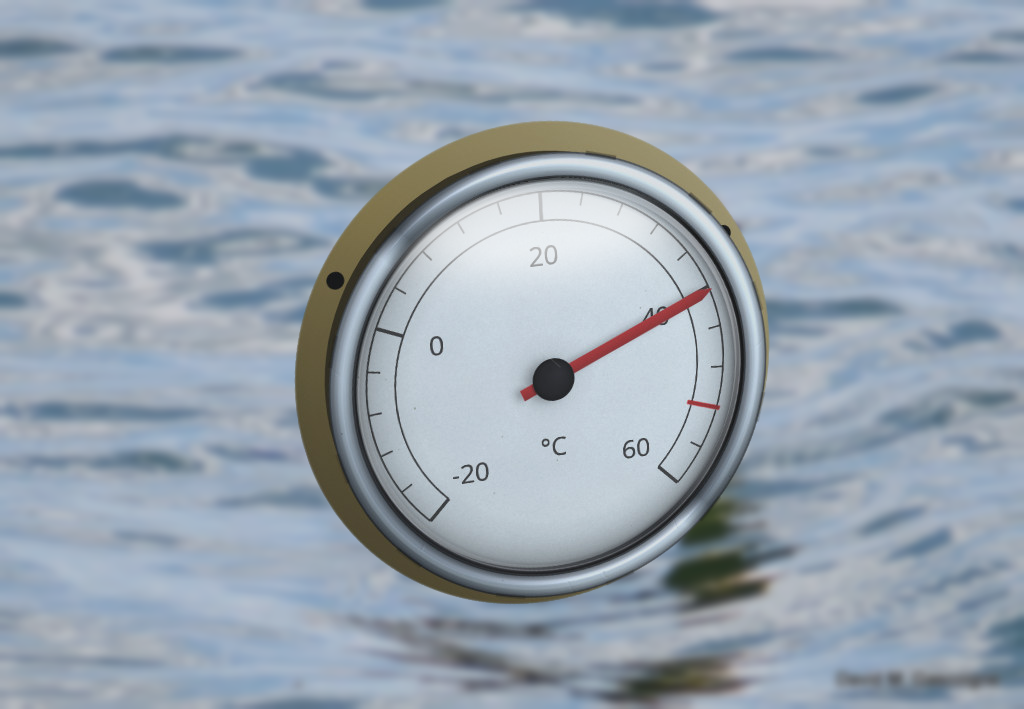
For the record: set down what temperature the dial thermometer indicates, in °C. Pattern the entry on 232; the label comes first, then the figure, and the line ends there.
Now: 40
